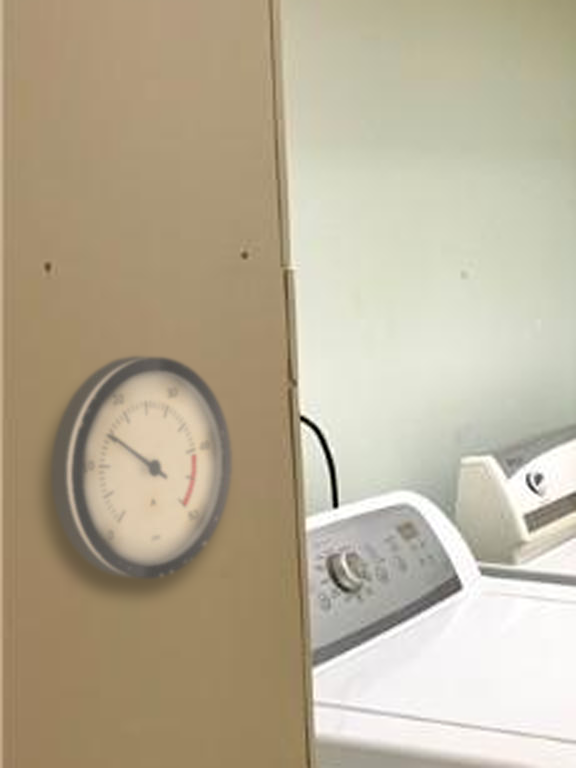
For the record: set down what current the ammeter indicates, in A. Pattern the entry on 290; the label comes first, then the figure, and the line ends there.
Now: 15
